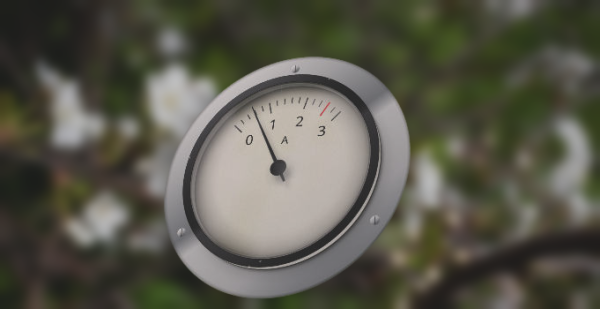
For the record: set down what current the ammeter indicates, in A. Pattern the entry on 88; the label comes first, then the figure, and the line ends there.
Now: 0.6
